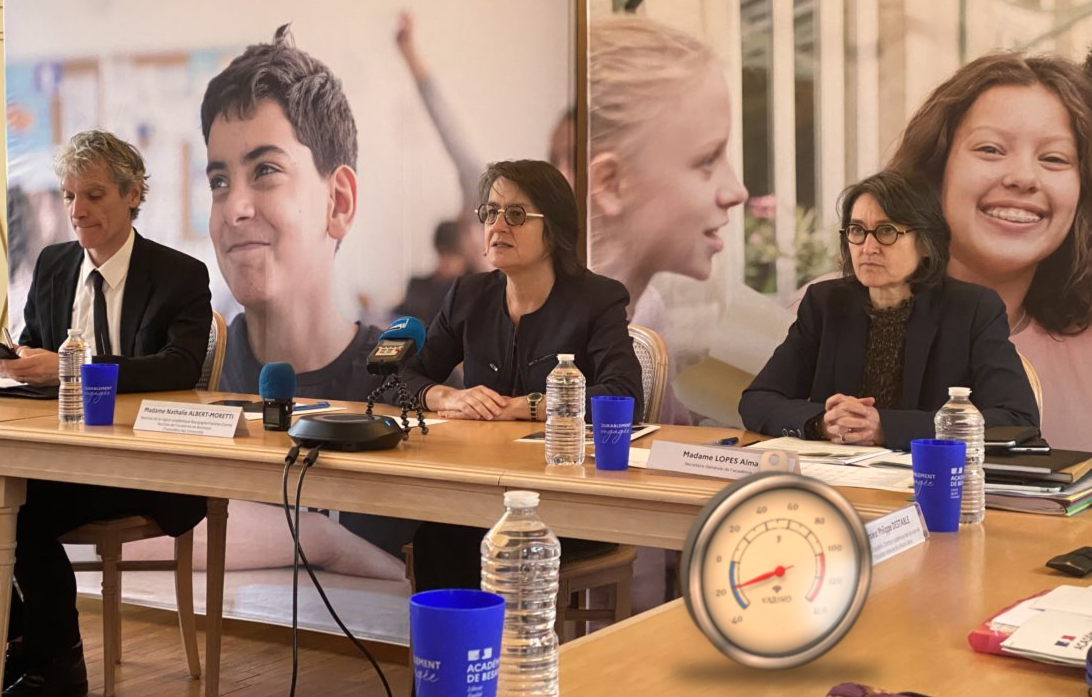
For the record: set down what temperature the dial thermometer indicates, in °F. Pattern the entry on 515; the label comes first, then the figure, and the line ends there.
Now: -20
